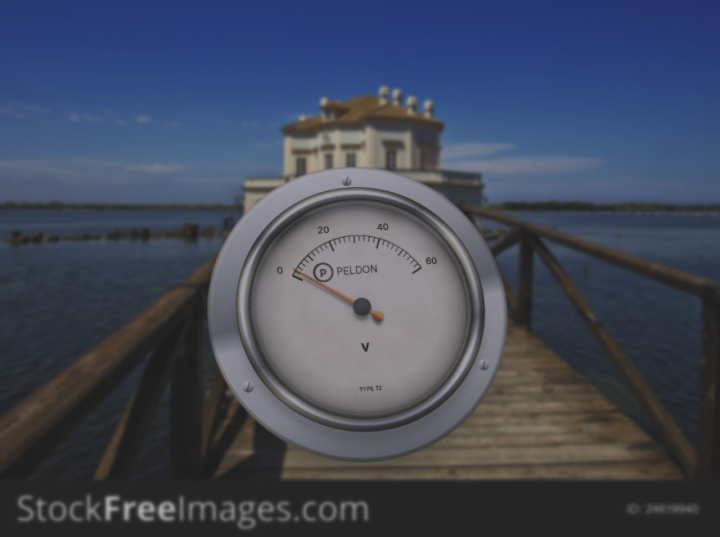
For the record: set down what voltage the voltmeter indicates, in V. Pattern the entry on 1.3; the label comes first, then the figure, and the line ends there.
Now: 2
